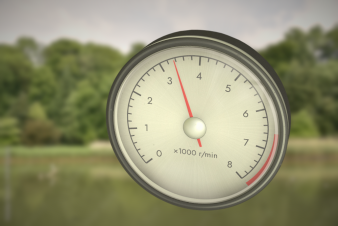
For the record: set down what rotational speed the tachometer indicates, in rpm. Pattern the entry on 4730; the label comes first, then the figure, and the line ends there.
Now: 3400
